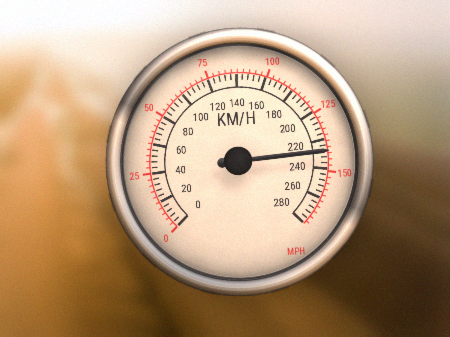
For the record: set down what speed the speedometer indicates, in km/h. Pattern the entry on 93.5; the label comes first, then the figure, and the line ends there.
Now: 228
